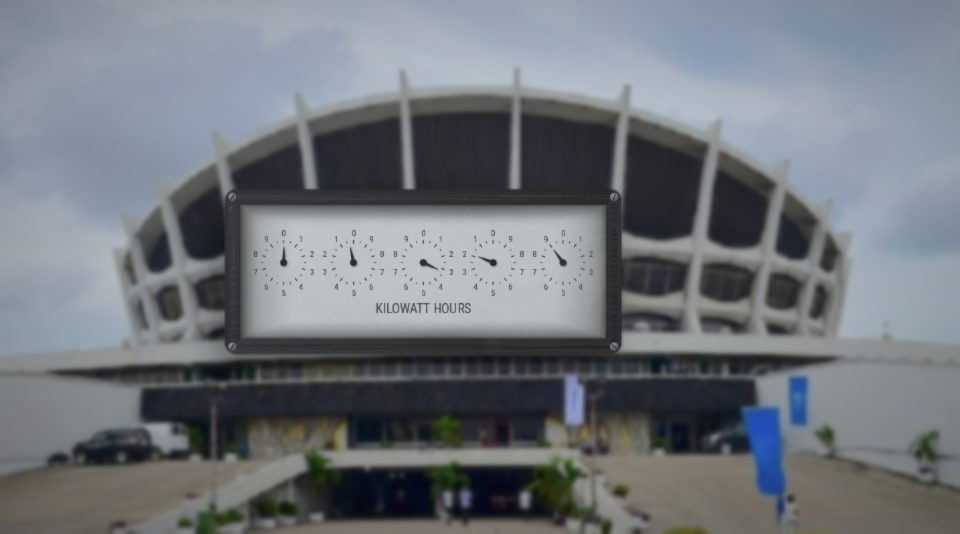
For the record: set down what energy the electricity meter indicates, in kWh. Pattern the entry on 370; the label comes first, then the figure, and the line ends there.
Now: 319
